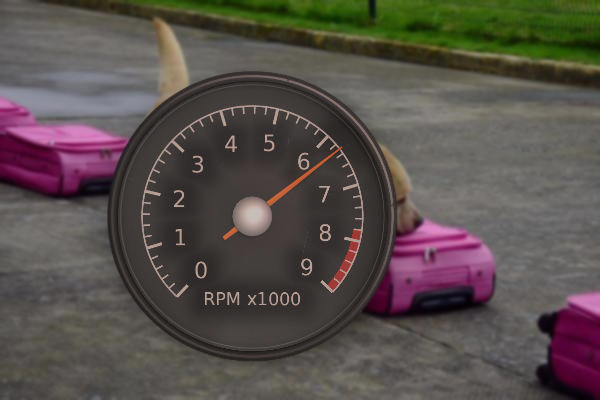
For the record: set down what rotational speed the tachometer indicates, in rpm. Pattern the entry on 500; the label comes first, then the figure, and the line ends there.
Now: 6300
